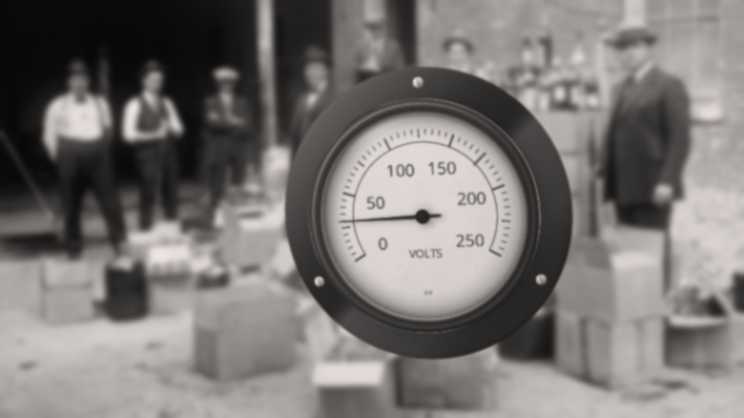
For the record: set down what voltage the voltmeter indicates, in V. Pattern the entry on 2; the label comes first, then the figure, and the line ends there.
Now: 30
